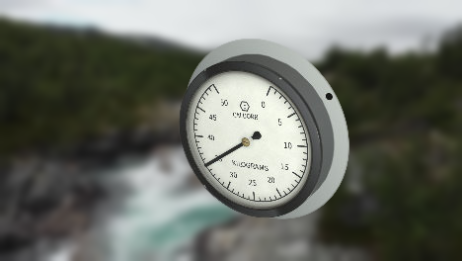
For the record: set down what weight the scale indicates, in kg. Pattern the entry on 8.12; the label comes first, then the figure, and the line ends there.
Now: 35
